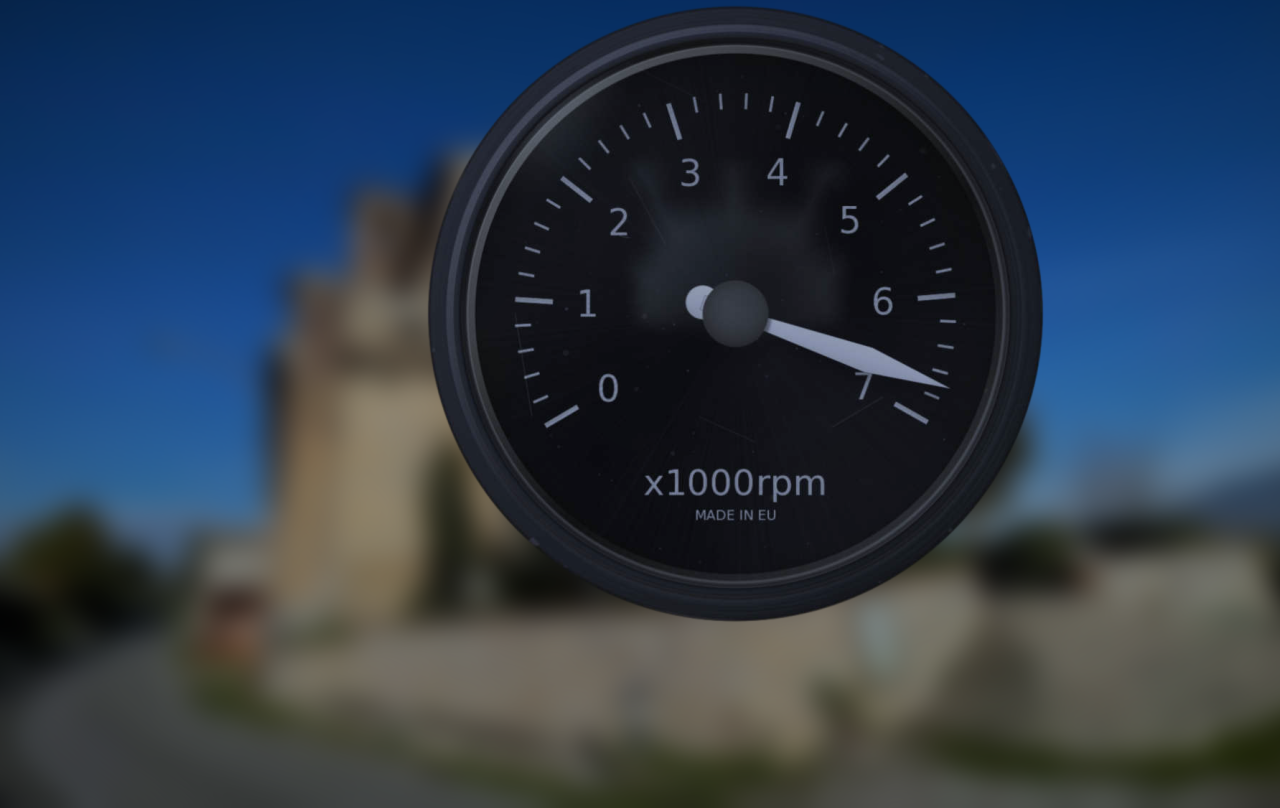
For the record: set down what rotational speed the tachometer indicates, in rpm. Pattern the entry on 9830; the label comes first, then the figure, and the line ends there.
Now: 6700
